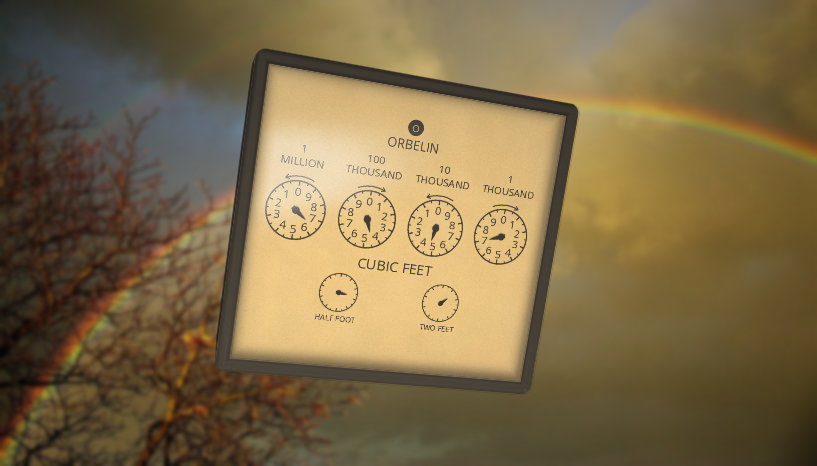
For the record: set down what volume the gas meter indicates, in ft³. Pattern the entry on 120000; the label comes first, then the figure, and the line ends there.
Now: 644700
